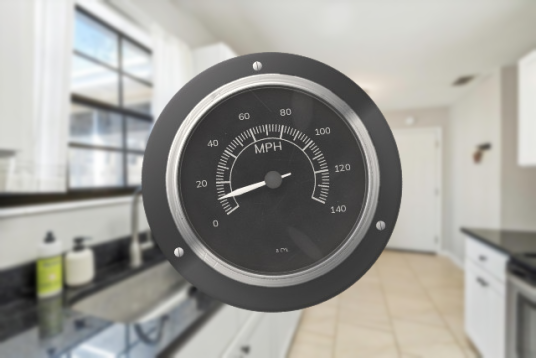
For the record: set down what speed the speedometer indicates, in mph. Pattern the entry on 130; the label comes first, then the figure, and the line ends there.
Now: 10
